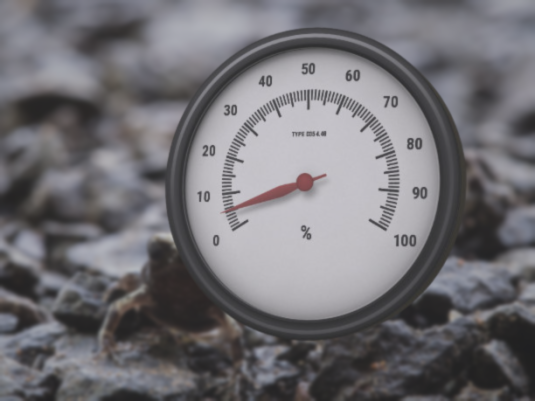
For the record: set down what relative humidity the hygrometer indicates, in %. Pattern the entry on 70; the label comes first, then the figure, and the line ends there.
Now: 5
